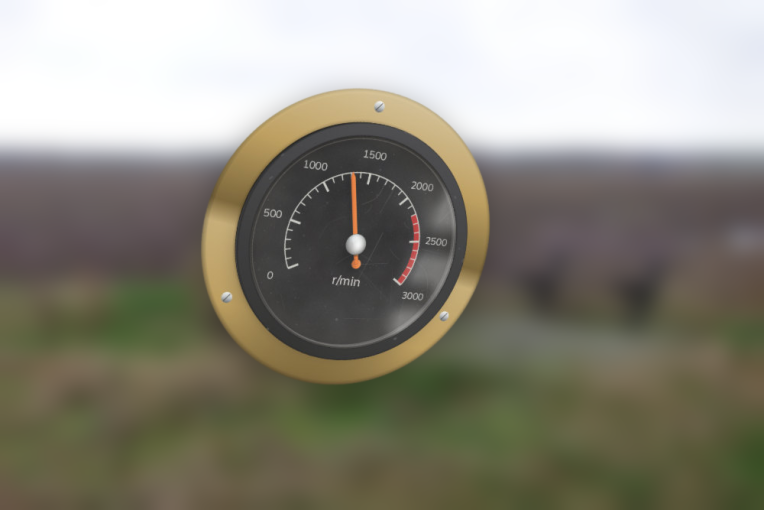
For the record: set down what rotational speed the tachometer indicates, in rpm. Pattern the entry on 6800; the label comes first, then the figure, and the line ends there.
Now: 1300
